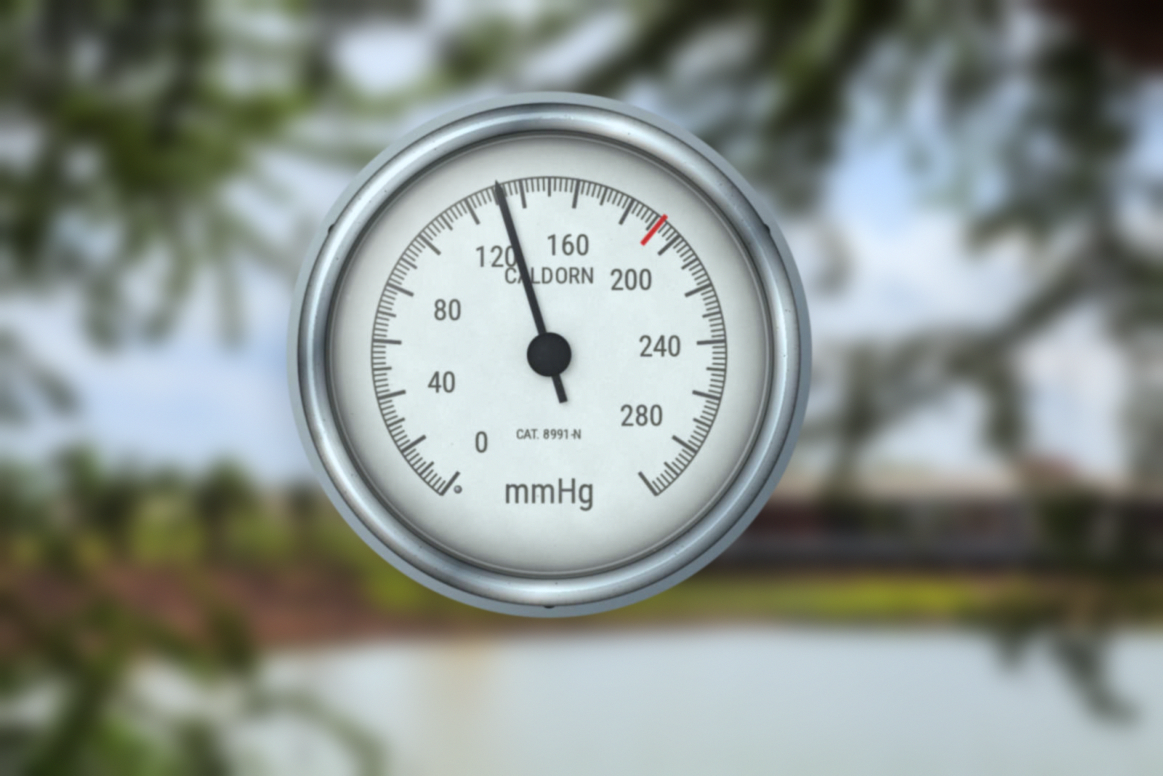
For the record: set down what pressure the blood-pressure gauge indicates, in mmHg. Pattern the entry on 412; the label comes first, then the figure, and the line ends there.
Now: 132
